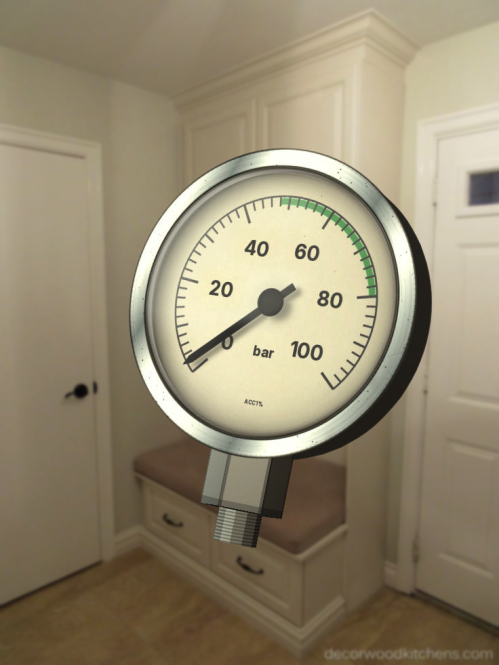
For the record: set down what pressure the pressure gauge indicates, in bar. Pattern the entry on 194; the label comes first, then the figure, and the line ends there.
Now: 2
